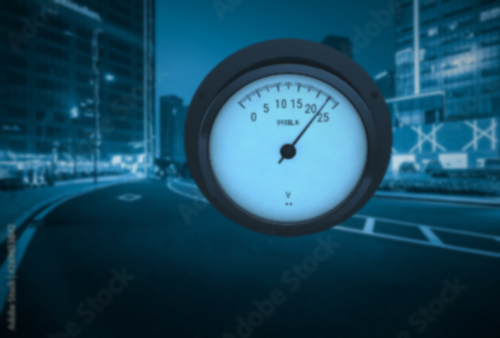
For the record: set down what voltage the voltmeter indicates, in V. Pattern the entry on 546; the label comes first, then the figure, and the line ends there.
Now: 22.5
